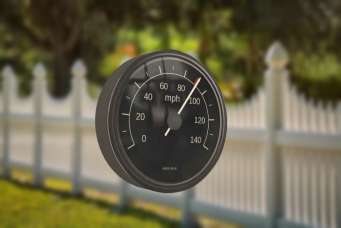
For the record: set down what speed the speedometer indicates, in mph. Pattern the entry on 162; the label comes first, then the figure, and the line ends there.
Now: 90
